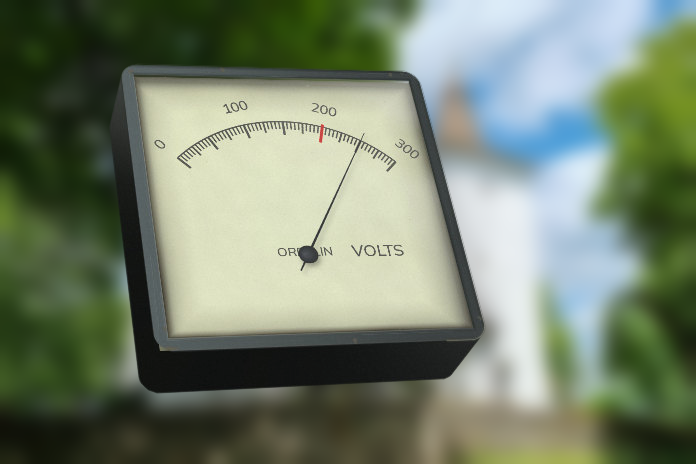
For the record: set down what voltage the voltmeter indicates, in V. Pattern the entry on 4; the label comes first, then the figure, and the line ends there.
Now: 250
